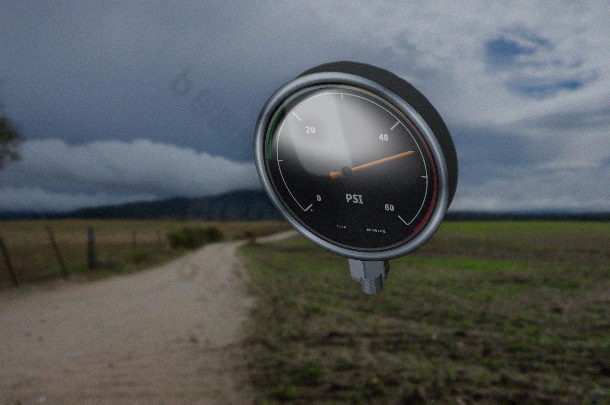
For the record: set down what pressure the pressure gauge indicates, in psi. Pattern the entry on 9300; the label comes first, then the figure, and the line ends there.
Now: 45
